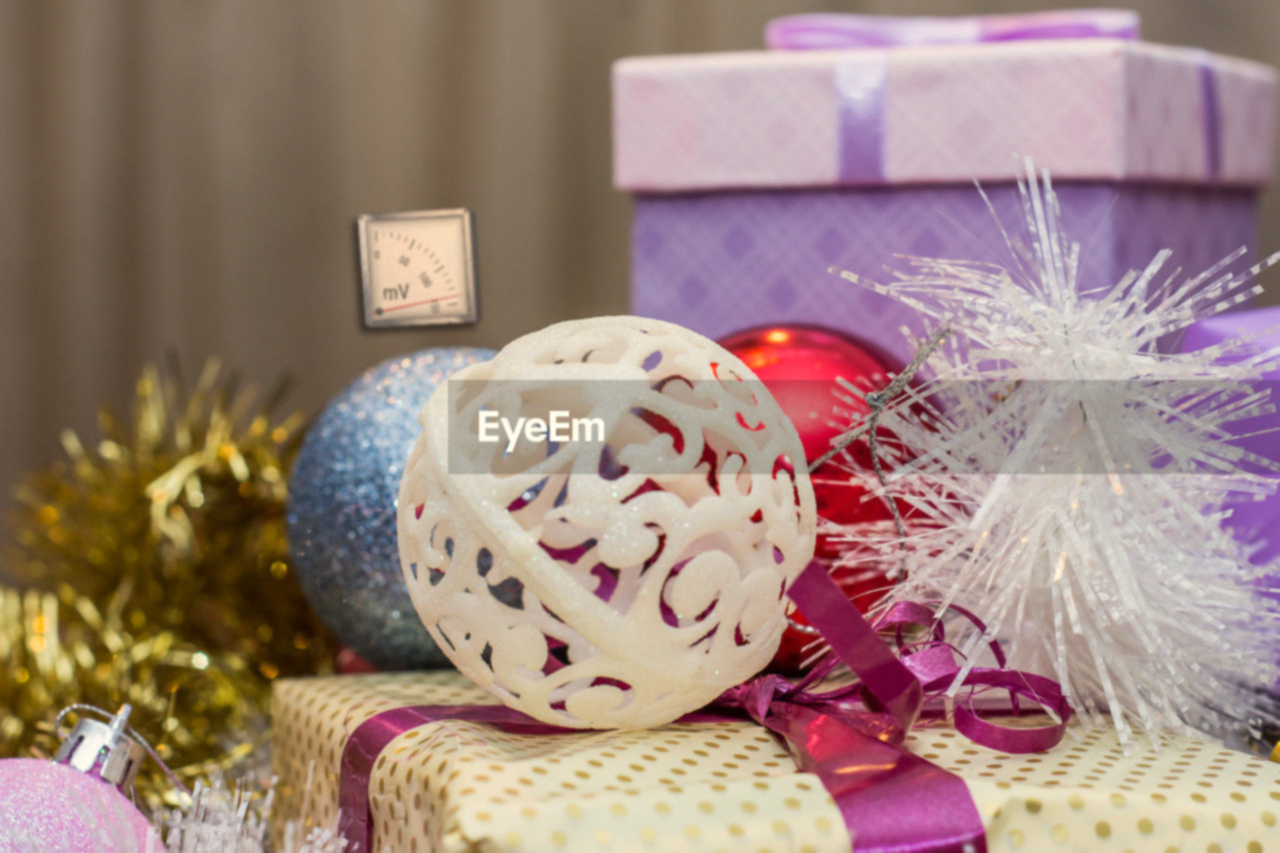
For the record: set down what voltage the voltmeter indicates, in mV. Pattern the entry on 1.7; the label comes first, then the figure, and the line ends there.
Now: 140
